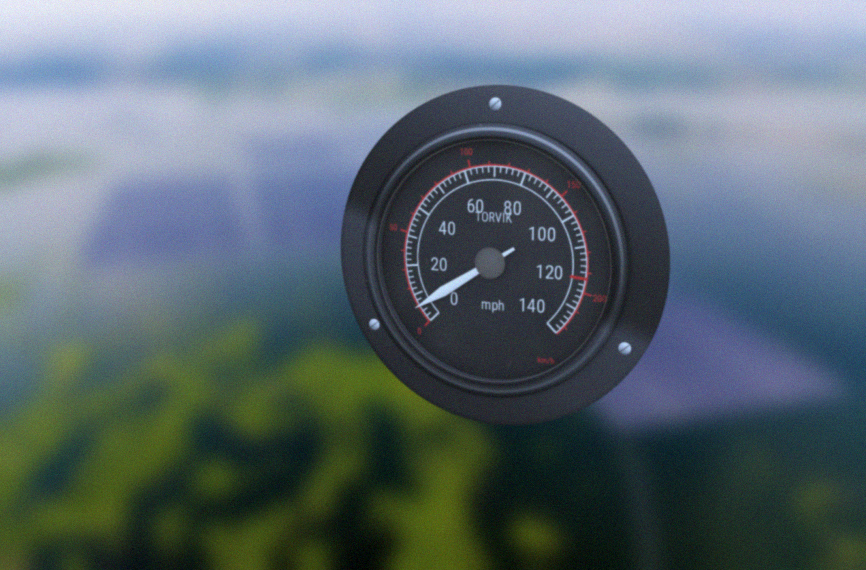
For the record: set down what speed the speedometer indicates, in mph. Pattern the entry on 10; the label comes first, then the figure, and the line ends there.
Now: 6
